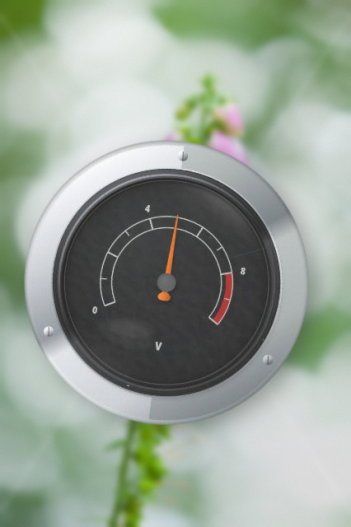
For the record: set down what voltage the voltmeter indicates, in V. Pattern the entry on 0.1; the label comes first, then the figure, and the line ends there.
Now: 5
